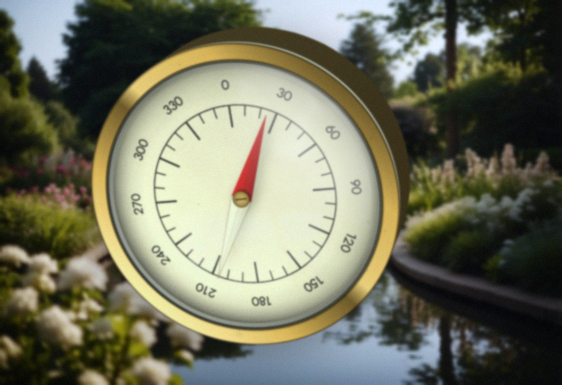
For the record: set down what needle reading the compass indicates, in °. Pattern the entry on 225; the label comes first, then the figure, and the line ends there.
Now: 25
